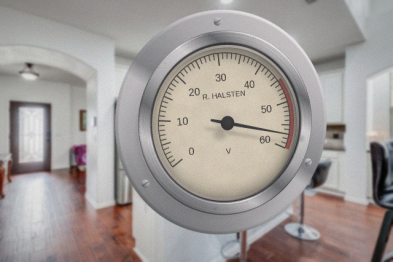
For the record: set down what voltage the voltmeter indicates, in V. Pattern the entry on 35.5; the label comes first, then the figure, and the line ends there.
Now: 57
